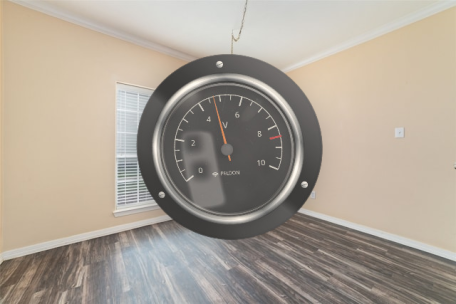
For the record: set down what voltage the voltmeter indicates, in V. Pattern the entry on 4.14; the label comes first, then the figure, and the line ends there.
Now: 4.75
